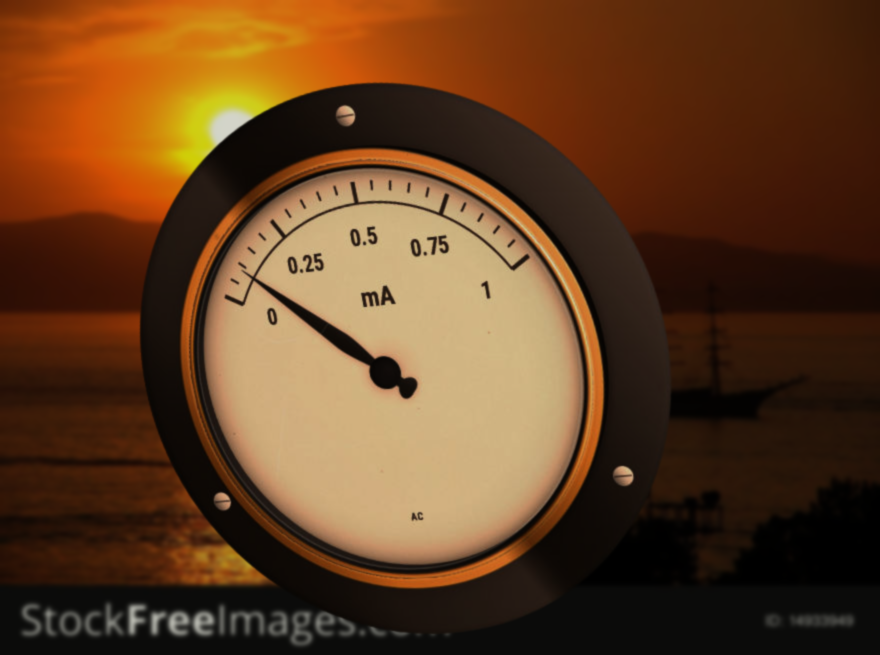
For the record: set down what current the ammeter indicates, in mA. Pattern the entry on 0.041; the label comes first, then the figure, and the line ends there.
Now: 0.1
